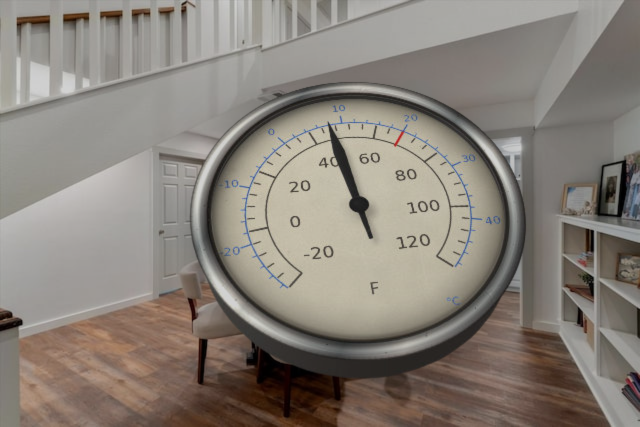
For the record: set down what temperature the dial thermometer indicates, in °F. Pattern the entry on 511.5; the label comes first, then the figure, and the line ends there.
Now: 46
